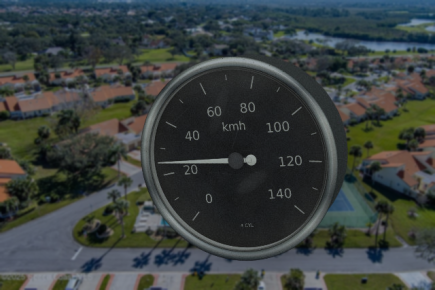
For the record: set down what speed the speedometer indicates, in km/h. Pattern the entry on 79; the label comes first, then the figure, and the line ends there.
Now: 25
